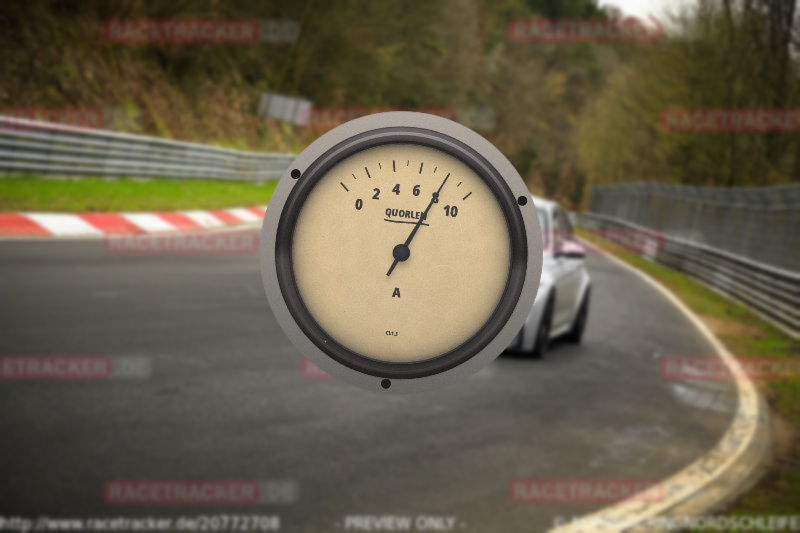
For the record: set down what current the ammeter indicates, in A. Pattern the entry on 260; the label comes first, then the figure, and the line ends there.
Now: 8
